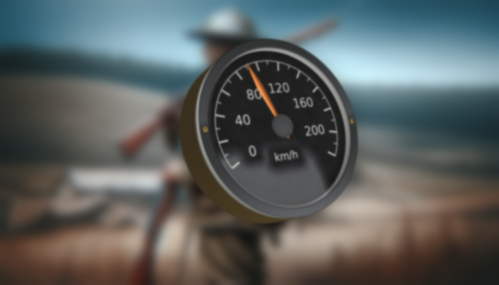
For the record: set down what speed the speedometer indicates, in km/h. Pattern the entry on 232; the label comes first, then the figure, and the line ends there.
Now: 90
